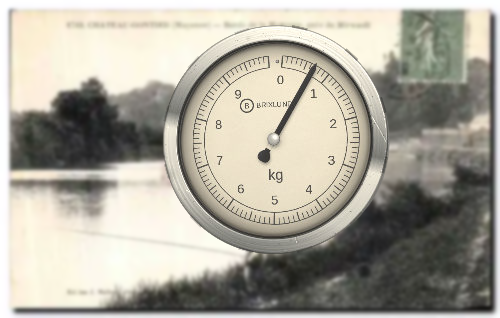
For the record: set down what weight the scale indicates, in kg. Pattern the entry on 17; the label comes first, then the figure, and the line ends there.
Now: 0.7
